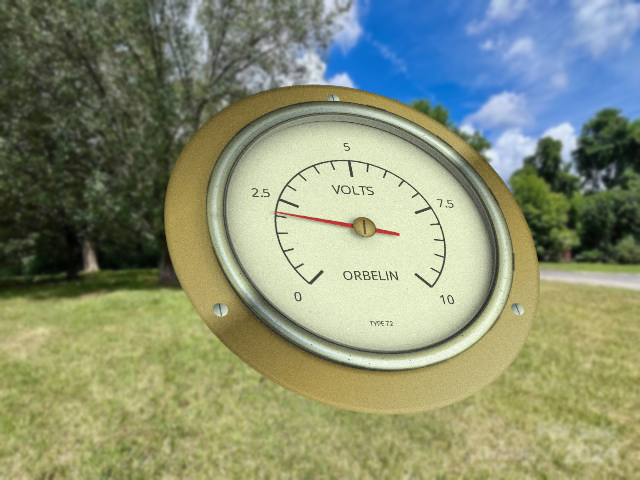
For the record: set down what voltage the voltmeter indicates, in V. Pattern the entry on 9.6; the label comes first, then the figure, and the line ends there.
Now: 2
